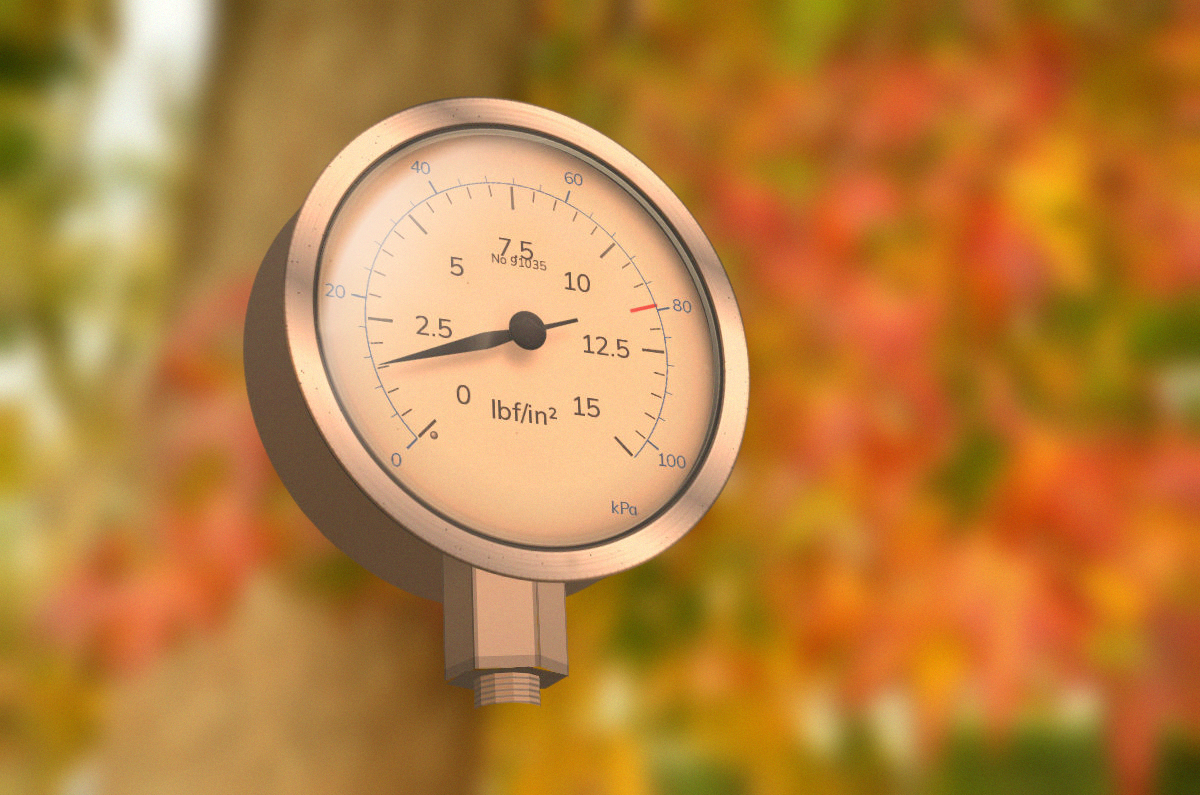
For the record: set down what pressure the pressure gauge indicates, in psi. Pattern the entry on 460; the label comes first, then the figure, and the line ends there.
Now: 1.5
